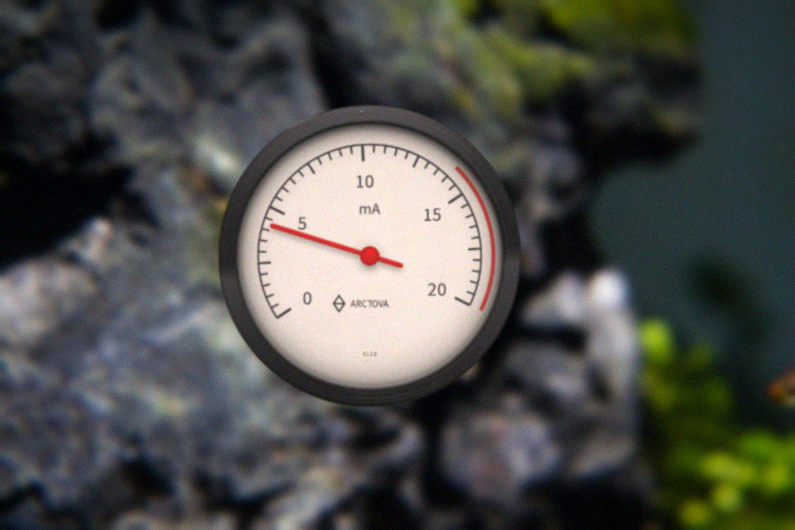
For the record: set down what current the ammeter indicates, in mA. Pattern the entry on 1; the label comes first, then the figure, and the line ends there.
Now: 4.25
